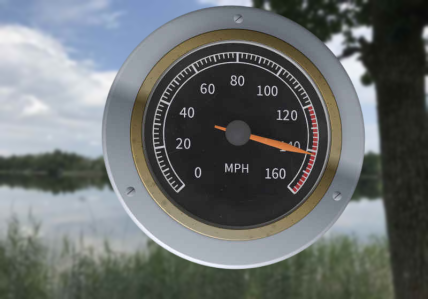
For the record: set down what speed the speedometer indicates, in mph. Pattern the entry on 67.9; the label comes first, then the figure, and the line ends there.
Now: 142
